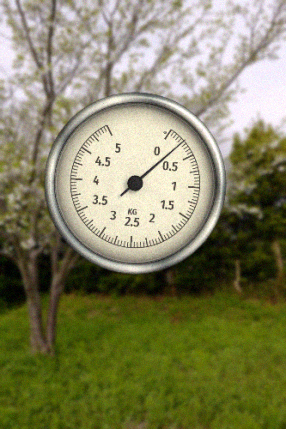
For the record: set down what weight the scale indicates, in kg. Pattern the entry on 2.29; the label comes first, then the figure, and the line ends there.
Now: 0.25
